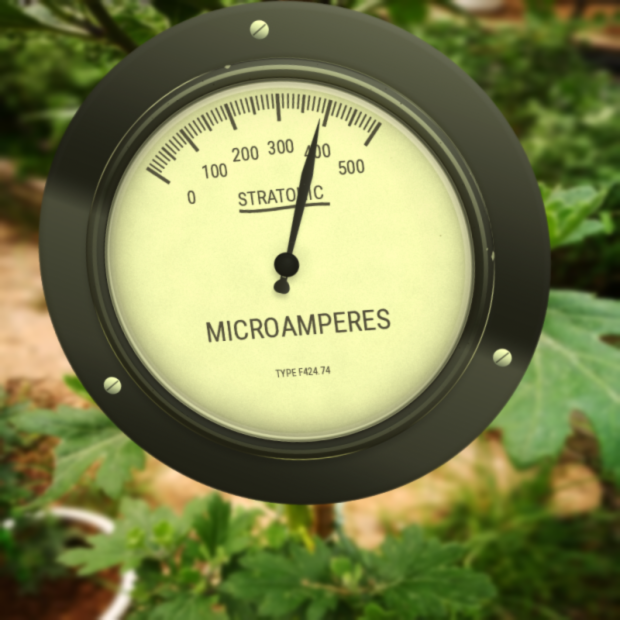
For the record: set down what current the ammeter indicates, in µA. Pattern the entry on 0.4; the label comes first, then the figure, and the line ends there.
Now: 390
